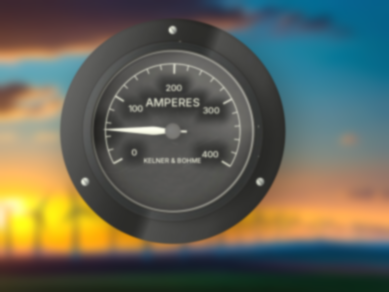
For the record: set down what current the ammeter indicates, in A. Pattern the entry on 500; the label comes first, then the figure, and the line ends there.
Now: 50
